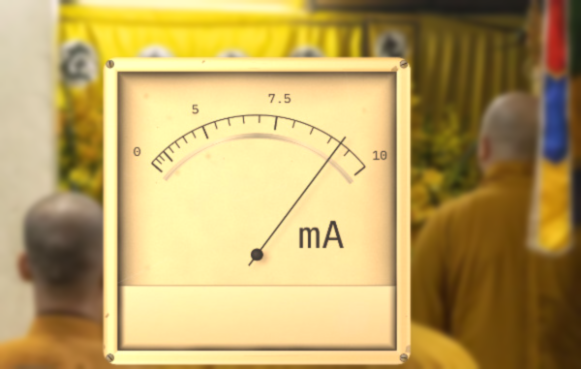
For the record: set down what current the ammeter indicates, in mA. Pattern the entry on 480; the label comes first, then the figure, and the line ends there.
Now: 9.25
